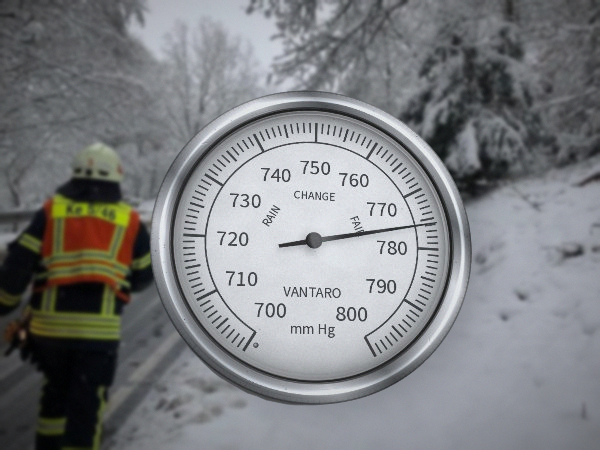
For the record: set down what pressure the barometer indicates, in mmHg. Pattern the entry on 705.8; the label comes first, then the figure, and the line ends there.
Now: 776
